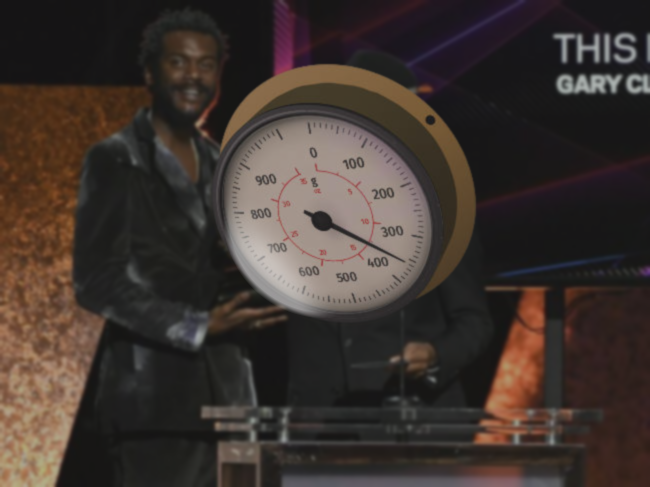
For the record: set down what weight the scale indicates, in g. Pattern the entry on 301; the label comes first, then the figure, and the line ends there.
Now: 350
